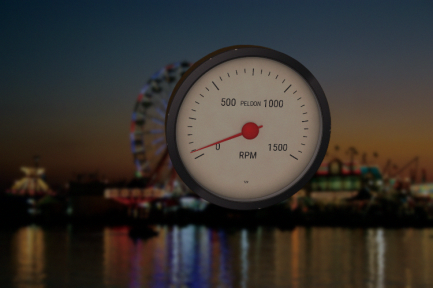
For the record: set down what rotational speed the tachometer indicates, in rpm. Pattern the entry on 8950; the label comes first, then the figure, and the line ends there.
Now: 50
